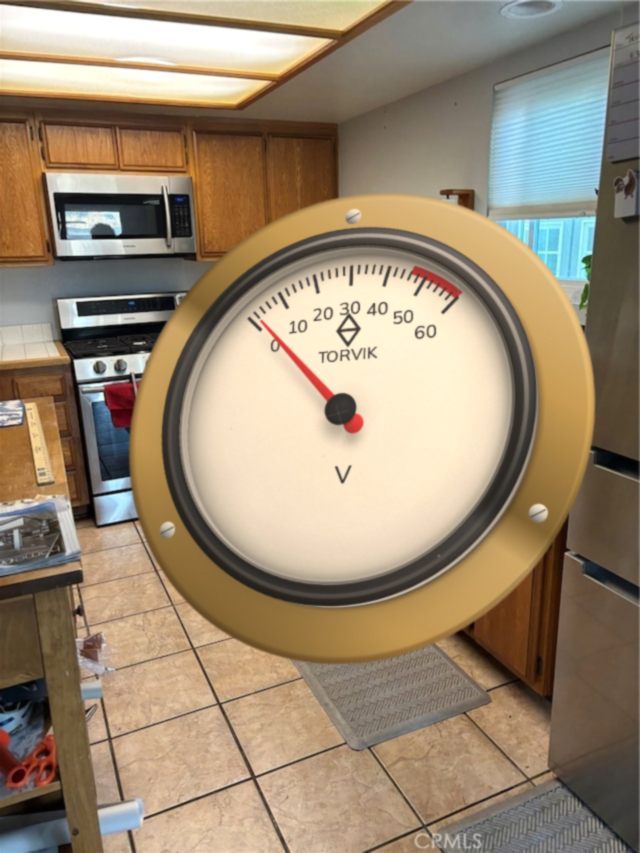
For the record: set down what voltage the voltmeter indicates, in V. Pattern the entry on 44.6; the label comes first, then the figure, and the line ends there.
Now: 2
